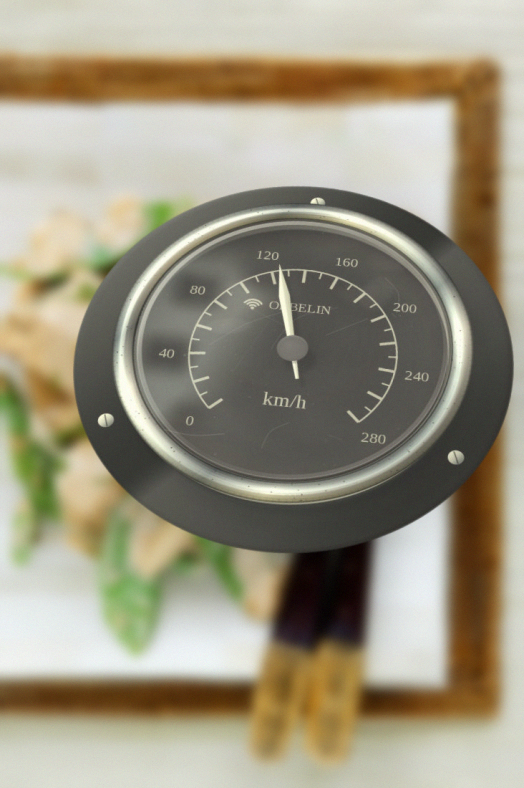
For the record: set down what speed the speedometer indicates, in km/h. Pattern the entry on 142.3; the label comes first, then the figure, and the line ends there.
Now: 125
